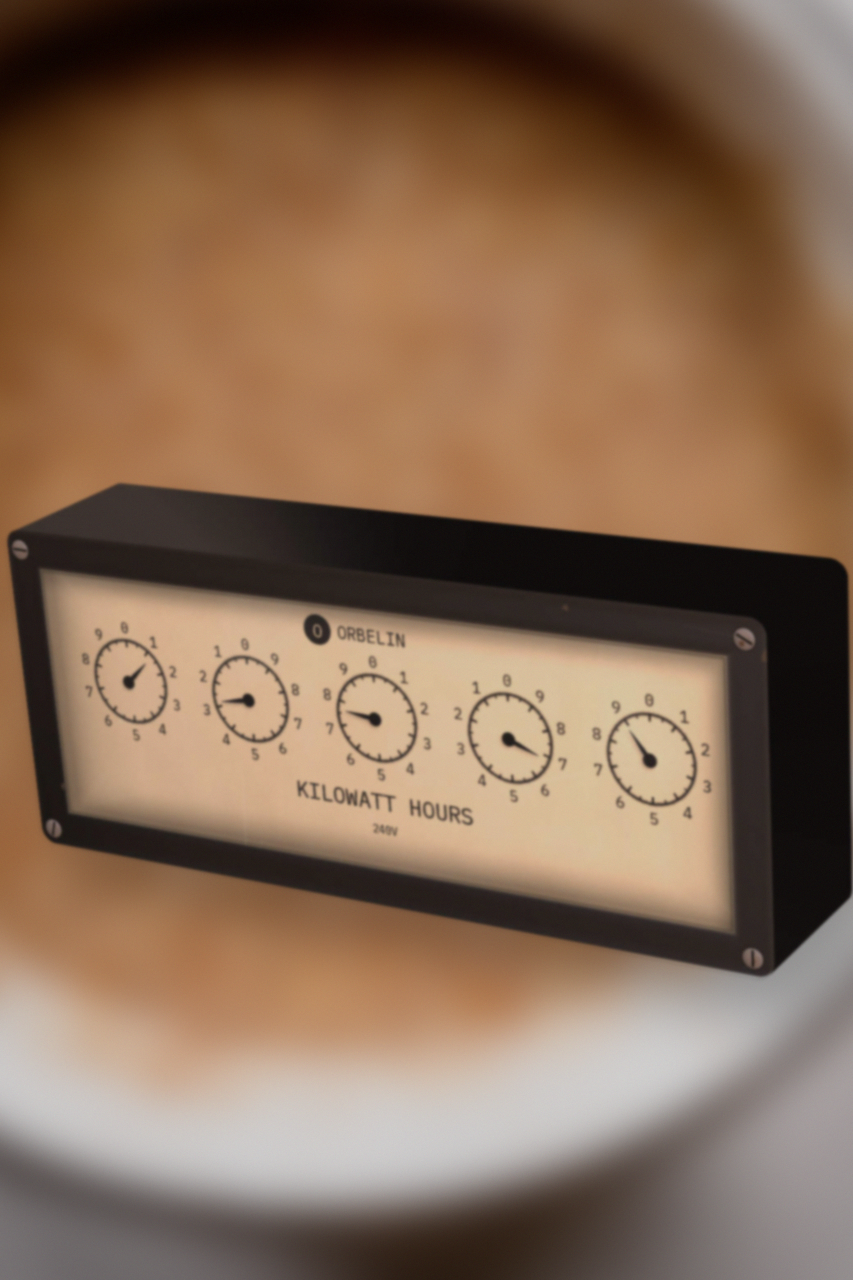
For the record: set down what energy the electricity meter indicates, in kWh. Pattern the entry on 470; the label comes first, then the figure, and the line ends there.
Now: 12769
